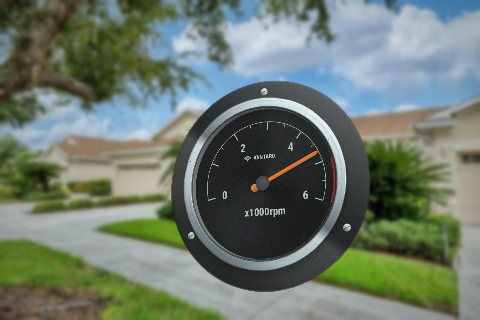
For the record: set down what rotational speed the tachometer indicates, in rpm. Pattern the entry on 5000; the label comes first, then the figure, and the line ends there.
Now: 4750
